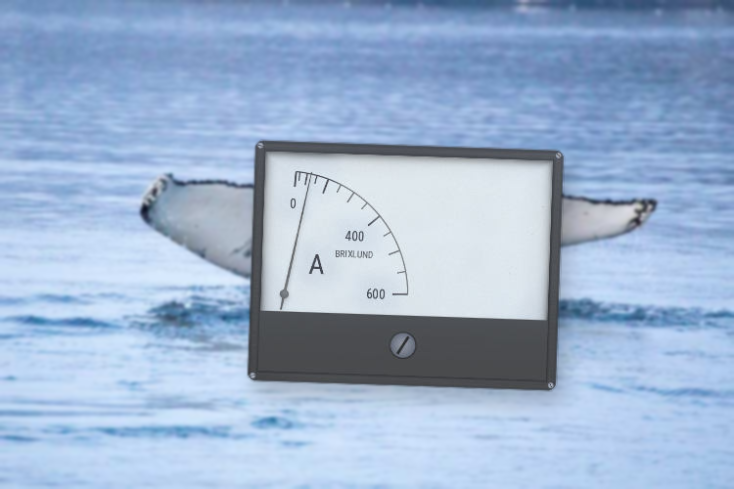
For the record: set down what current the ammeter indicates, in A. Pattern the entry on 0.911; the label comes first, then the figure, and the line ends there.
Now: 125
